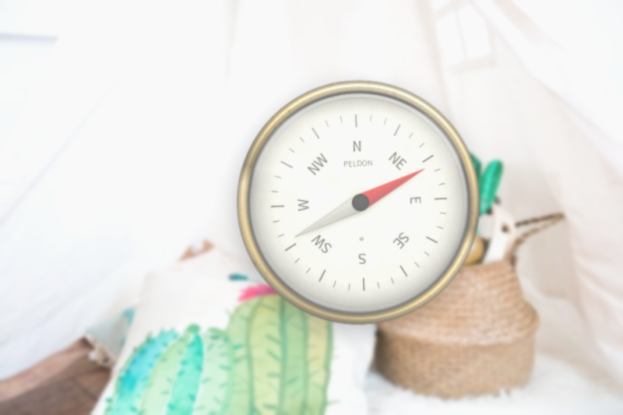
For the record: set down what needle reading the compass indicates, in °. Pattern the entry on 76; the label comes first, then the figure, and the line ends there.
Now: 65
